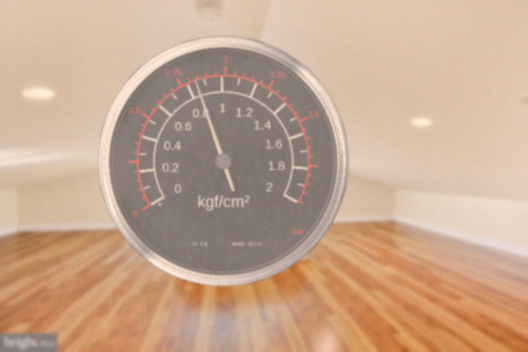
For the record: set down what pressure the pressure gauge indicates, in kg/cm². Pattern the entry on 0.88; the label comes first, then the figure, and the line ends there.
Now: 0.85
